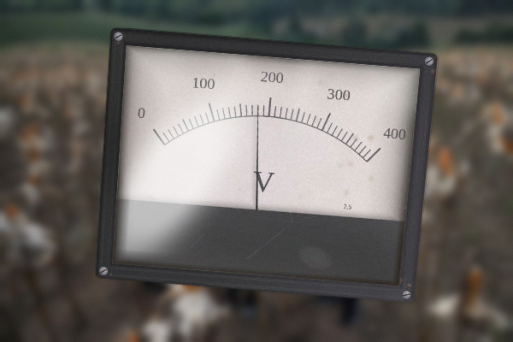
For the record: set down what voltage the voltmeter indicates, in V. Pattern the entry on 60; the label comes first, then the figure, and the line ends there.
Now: 180
